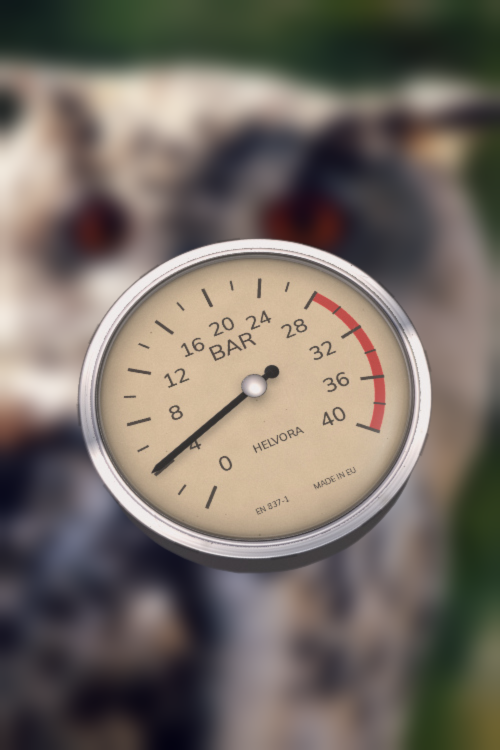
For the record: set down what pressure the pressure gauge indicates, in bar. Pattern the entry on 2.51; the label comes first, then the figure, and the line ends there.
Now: 4
